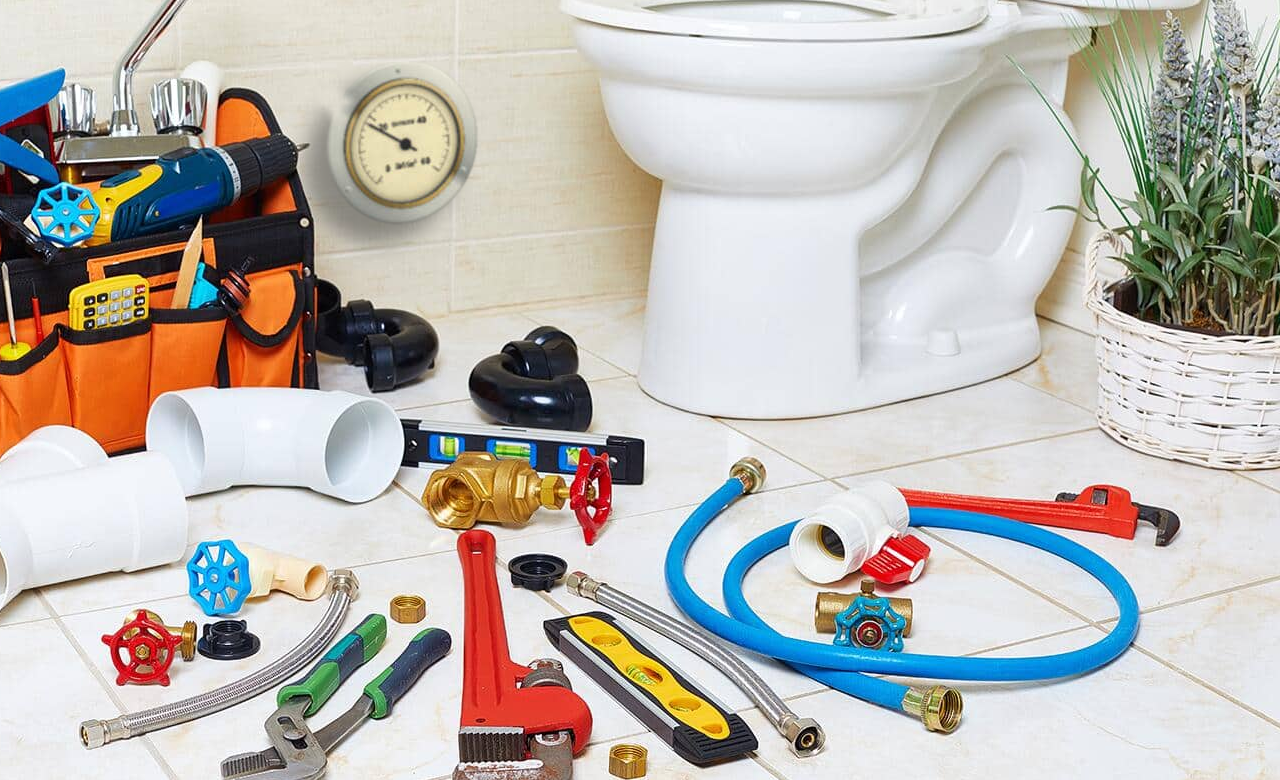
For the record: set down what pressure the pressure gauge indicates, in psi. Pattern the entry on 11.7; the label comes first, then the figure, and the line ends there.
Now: 18
